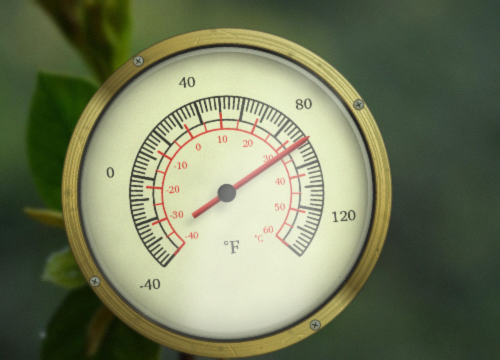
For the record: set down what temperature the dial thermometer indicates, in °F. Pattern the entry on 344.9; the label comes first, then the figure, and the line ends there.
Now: 90
